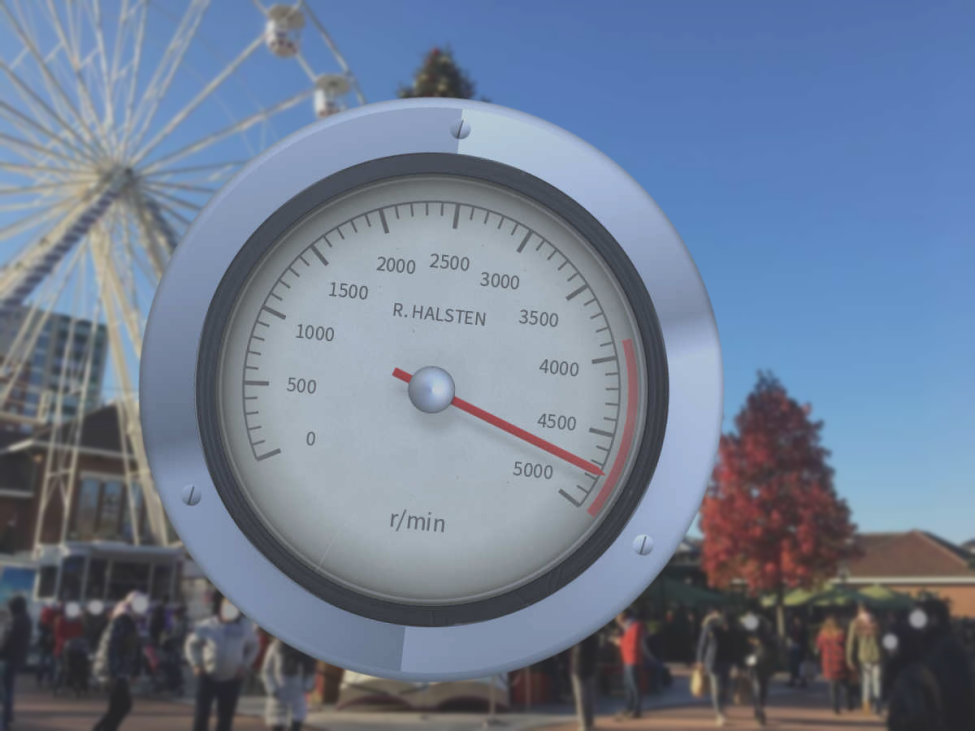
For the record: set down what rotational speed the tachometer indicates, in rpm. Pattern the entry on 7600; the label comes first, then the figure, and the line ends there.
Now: 4750
